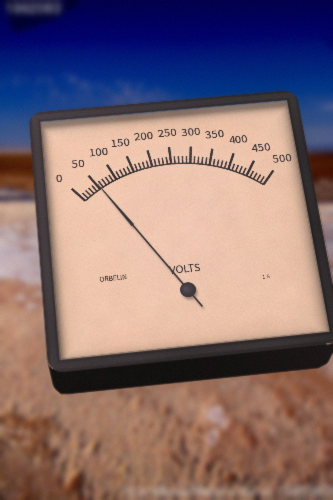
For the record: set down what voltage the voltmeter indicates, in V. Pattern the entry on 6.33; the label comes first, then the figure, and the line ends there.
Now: 50
